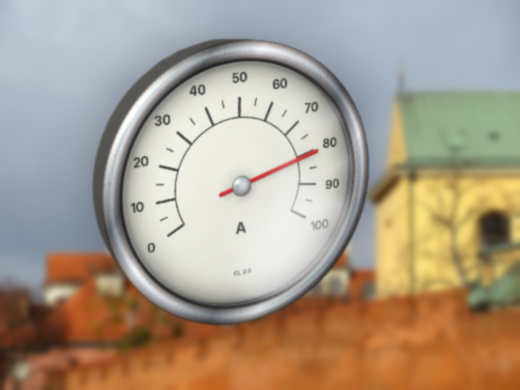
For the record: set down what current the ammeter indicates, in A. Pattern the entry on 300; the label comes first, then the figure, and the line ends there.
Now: 80
